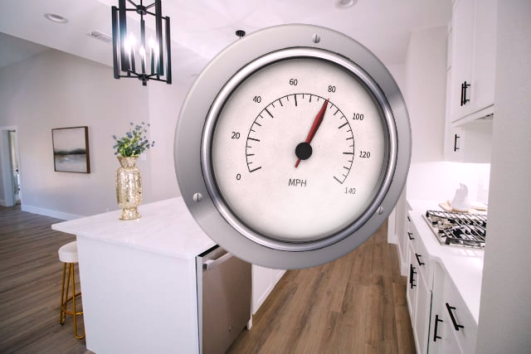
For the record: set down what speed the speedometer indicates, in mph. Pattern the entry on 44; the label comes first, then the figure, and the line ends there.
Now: 80
